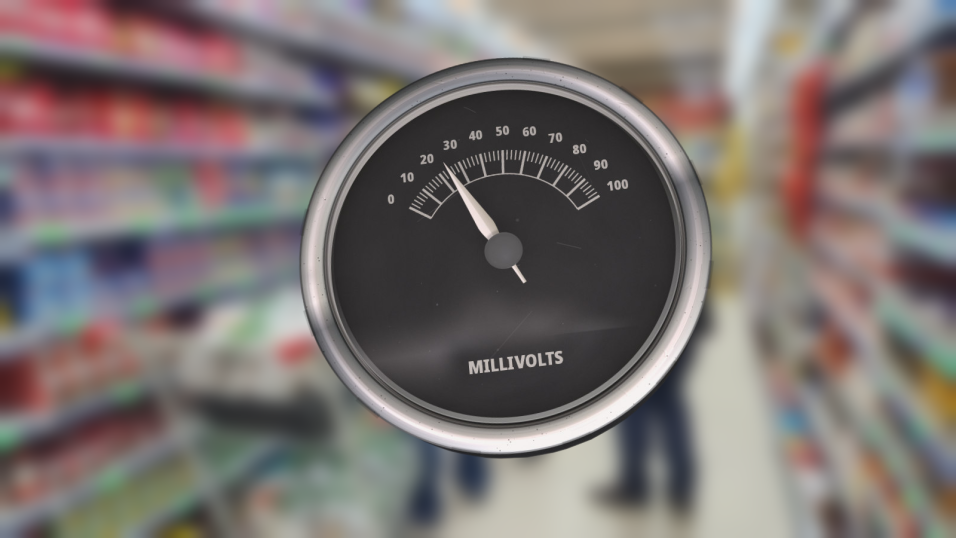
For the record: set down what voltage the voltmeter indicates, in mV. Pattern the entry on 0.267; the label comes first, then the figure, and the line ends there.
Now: 24
